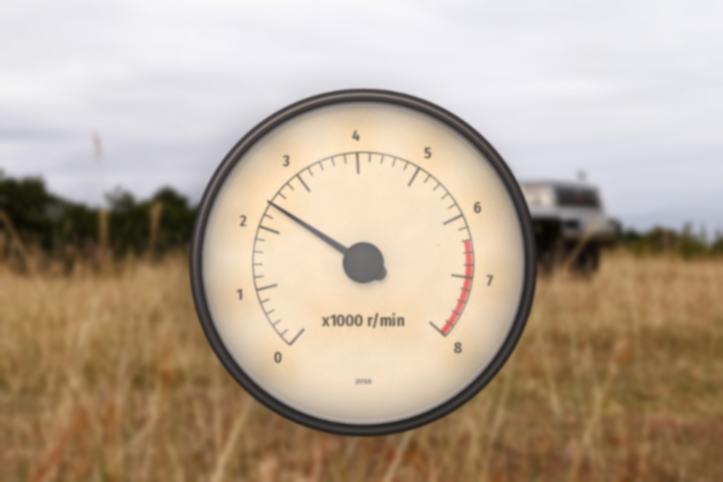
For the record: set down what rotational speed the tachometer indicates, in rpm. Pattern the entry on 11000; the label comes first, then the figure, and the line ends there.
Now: 2400
